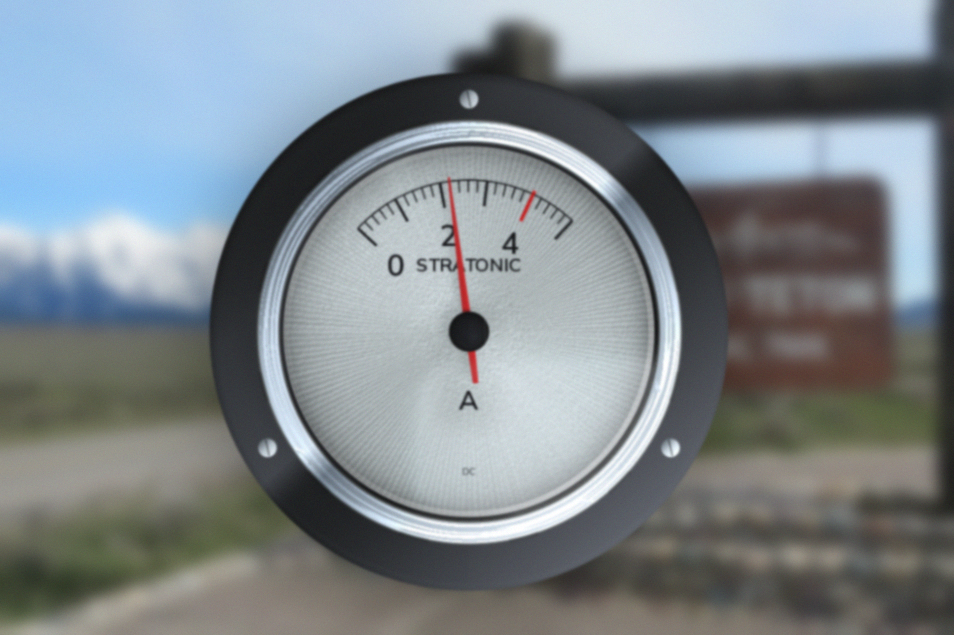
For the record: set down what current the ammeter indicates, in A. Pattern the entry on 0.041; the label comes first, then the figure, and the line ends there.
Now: 2.2
